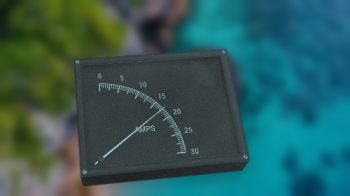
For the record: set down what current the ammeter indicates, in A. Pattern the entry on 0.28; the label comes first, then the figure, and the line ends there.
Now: 17.5
